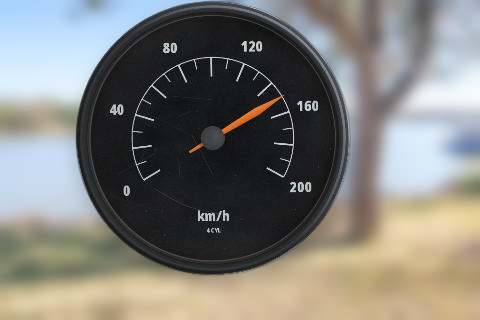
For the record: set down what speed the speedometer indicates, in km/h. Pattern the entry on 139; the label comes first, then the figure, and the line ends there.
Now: 150
